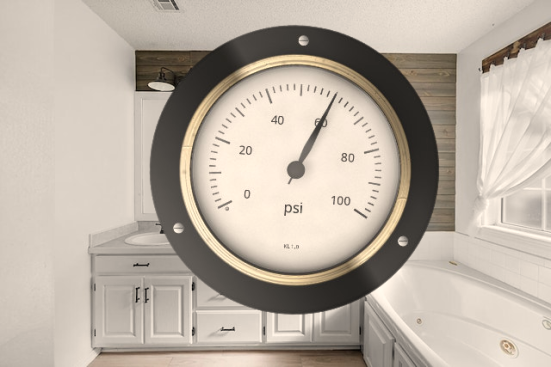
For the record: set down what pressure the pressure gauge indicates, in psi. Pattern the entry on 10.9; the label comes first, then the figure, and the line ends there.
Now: 60
